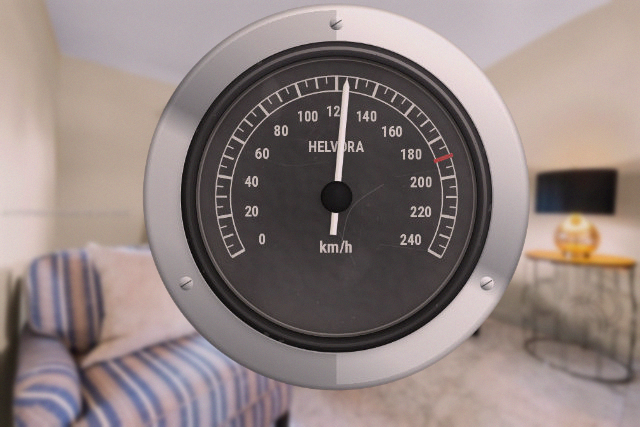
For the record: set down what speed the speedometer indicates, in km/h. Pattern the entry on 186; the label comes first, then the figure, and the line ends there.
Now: 125
